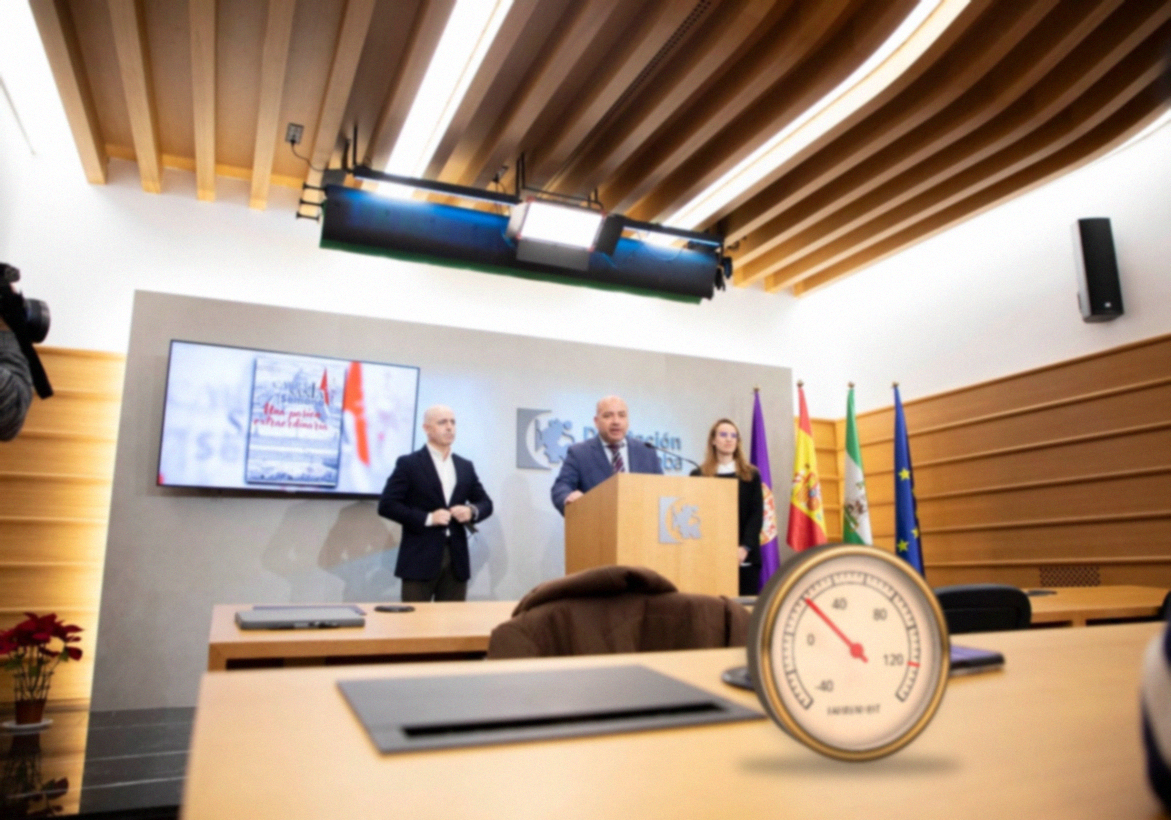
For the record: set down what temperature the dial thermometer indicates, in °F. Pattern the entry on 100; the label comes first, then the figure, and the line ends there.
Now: 20
